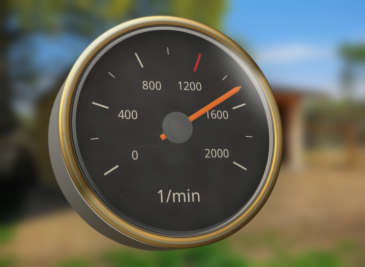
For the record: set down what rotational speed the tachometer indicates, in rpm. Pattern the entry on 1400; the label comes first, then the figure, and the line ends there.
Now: 1500
